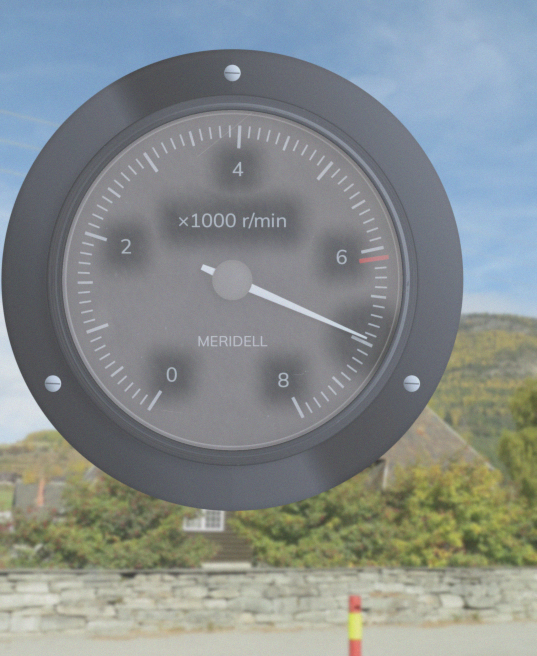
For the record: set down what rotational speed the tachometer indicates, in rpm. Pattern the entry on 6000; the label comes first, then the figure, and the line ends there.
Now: 6950
